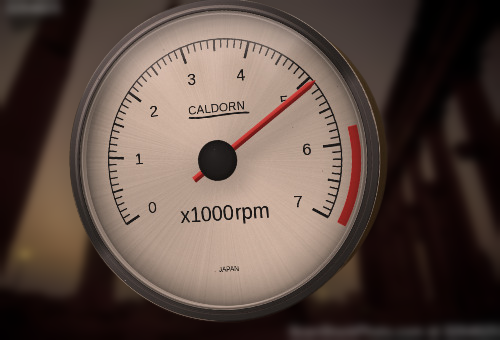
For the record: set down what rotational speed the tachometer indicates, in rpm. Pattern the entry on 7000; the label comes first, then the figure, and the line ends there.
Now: 5100
